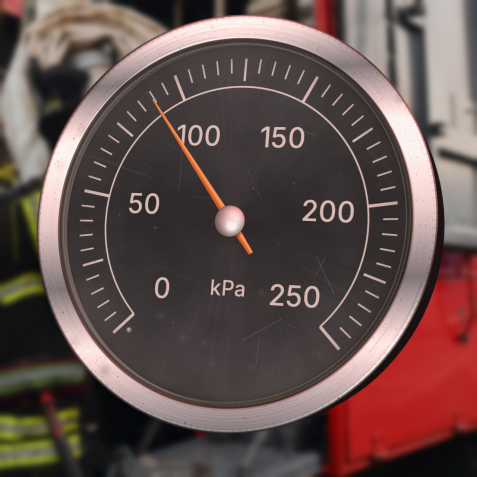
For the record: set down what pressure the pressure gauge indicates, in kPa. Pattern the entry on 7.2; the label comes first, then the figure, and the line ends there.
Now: 90
